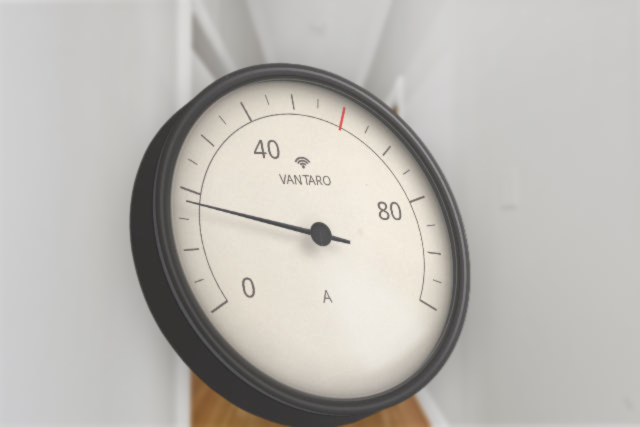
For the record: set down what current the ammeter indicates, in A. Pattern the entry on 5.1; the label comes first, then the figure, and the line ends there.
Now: 17.5
